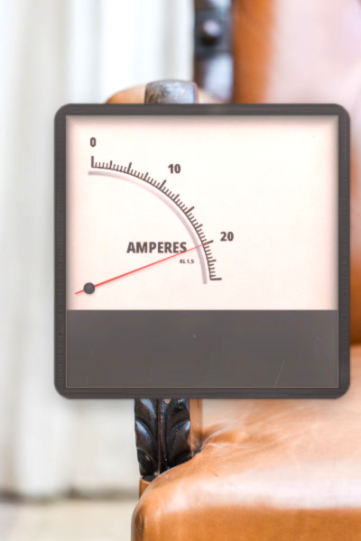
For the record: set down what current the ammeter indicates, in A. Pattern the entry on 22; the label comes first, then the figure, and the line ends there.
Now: 20
